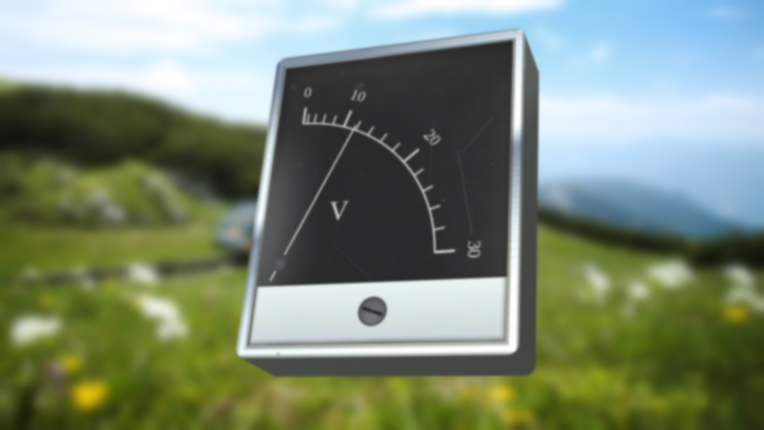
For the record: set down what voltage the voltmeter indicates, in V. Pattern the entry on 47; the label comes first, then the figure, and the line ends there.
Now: 12
